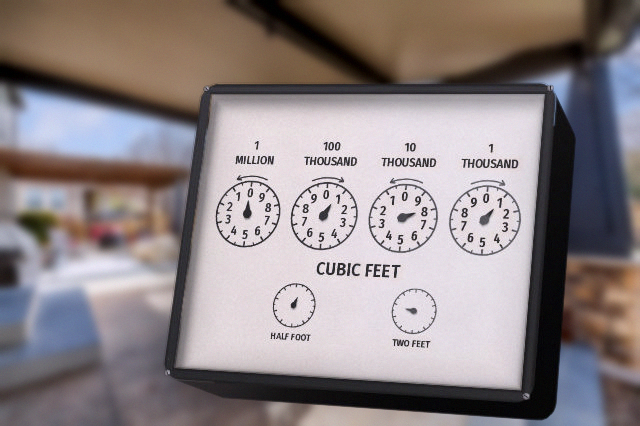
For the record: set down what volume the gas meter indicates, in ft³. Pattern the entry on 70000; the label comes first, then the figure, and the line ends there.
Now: 8100
